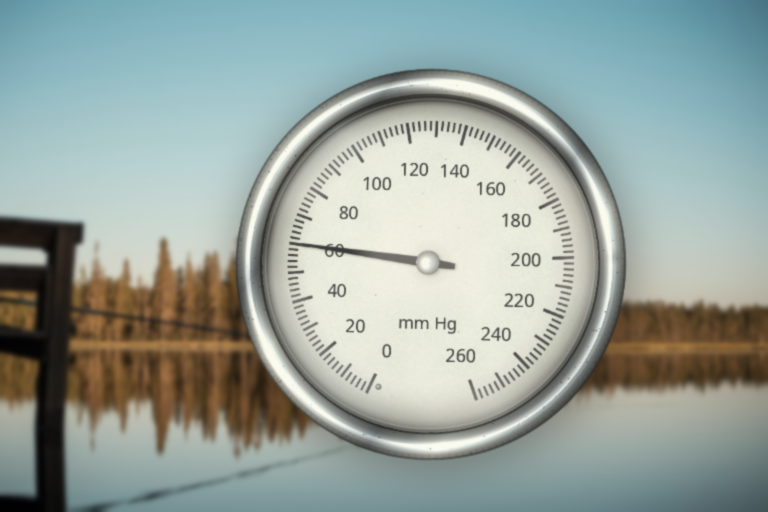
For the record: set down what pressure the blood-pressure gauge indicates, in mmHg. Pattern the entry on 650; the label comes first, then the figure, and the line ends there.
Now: 60
